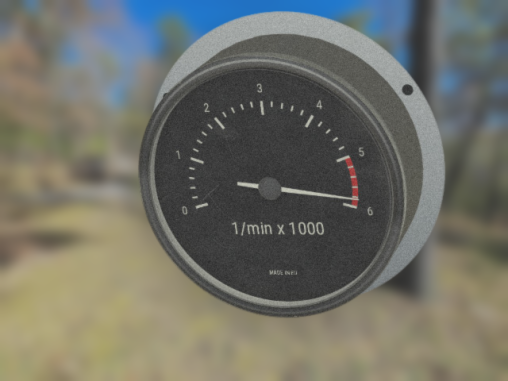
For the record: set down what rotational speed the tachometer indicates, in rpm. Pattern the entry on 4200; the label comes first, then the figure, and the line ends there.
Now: 5800
